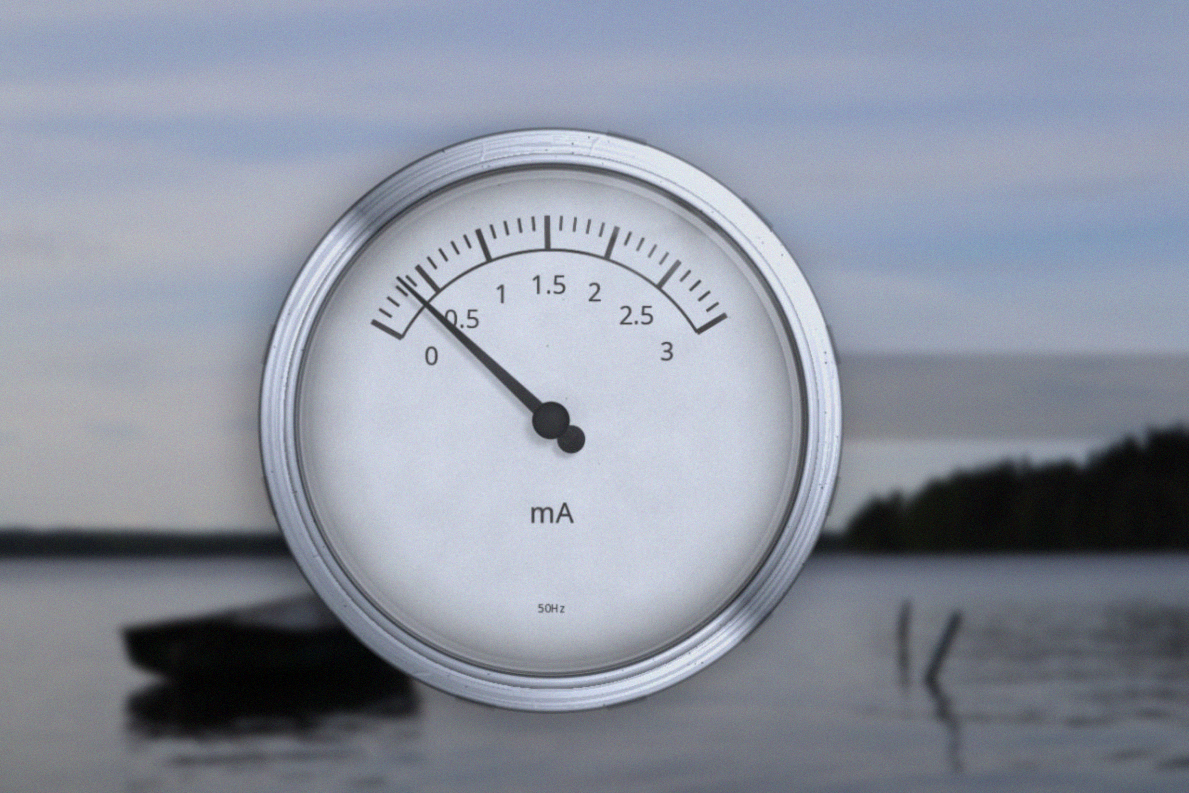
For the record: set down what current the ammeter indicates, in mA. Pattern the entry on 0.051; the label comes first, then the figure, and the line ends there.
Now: 0.35
